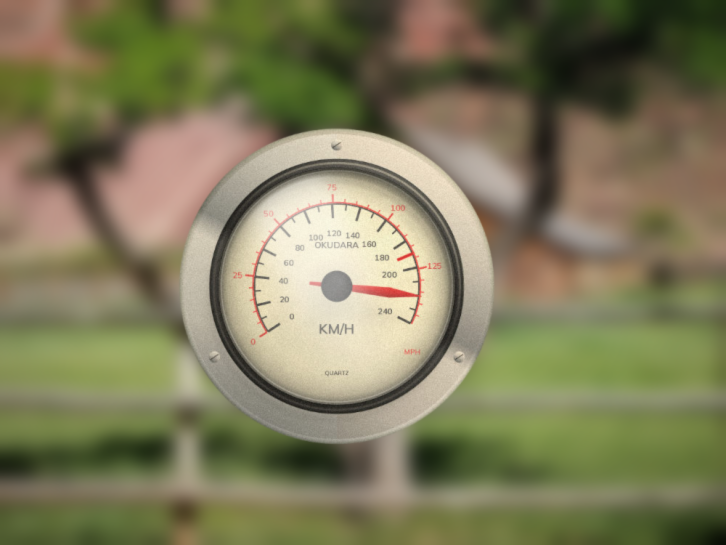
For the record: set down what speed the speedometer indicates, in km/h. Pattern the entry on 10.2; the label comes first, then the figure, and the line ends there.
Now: 220
